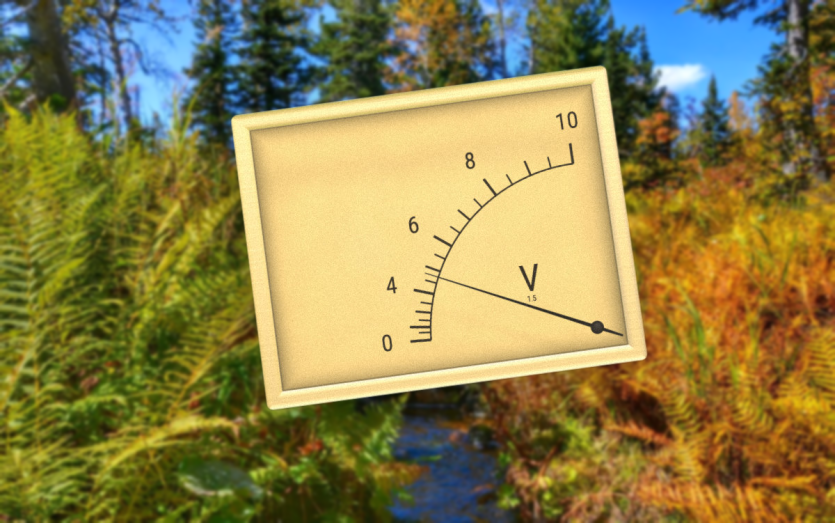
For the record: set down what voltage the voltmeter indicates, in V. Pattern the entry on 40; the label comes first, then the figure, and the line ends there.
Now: 4.75
